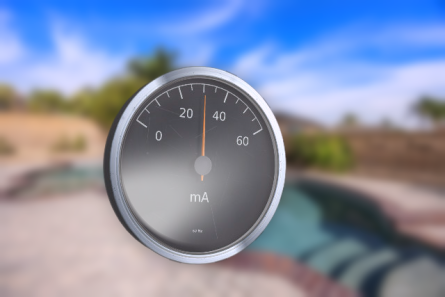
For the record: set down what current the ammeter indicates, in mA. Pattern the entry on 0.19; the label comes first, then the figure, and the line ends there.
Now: 30
